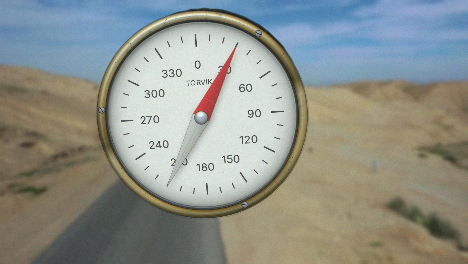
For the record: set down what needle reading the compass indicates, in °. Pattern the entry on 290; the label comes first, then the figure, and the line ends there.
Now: 30
